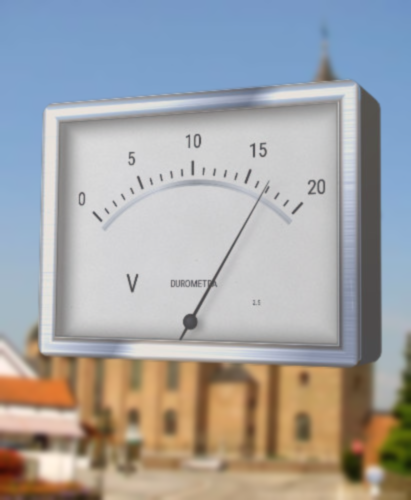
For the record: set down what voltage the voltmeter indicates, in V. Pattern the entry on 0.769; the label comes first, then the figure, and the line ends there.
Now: 17
